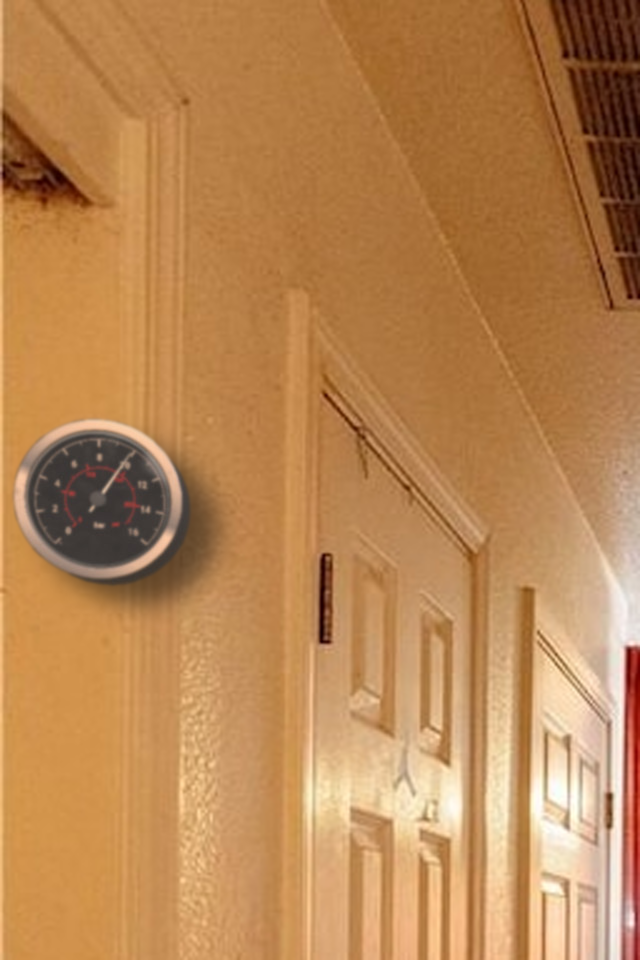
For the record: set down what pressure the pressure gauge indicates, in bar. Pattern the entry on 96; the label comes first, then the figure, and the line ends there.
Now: 10
